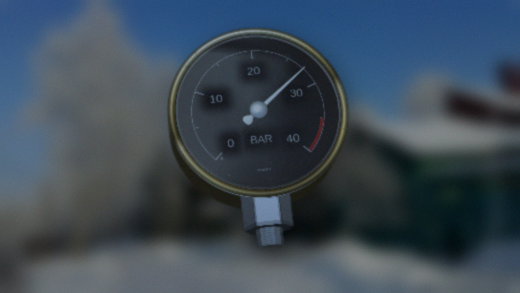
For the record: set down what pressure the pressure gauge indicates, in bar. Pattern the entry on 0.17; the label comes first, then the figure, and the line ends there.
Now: 27.5
